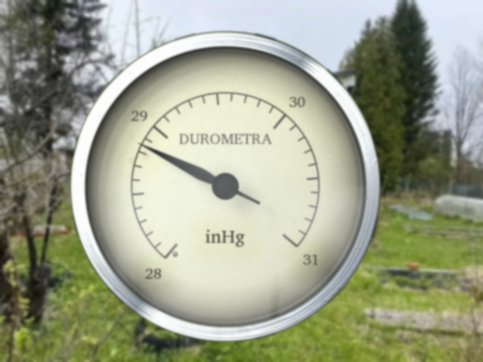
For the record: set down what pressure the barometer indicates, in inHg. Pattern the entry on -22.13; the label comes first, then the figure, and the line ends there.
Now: 28.85
